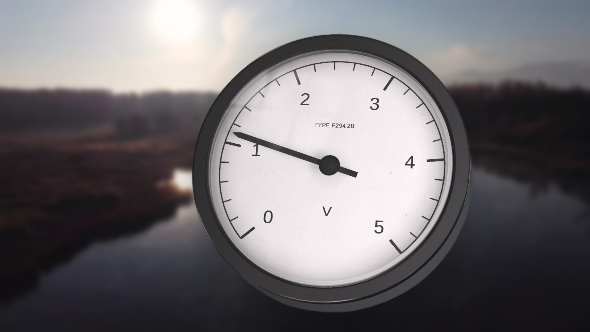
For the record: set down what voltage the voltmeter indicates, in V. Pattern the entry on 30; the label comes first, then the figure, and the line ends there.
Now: 1.1
